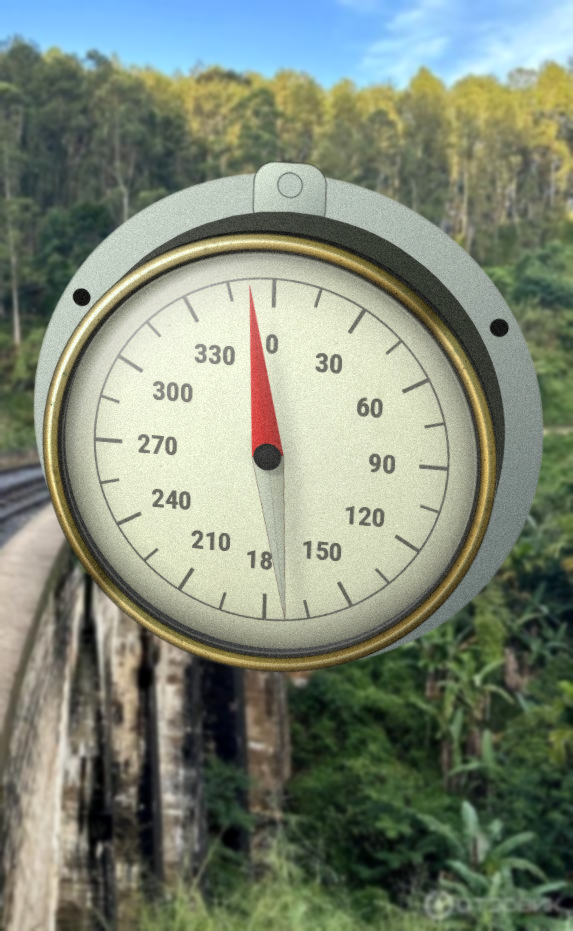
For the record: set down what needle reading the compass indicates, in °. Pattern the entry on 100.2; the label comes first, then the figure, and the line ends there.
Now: 352.5
